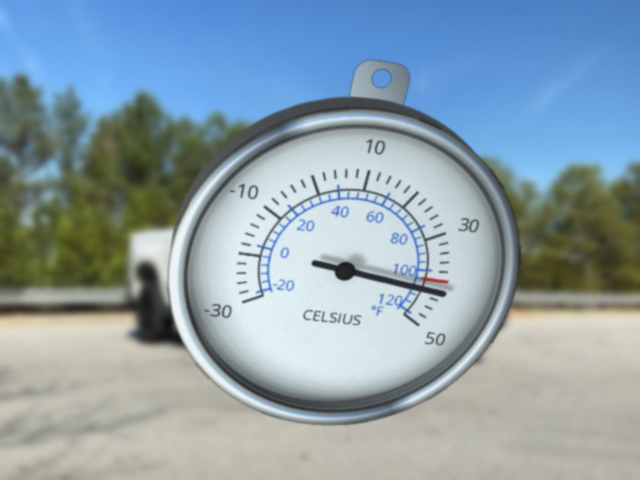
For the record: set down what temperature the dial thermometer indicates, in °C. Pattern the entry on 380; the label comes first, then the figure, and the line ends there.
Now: 42
